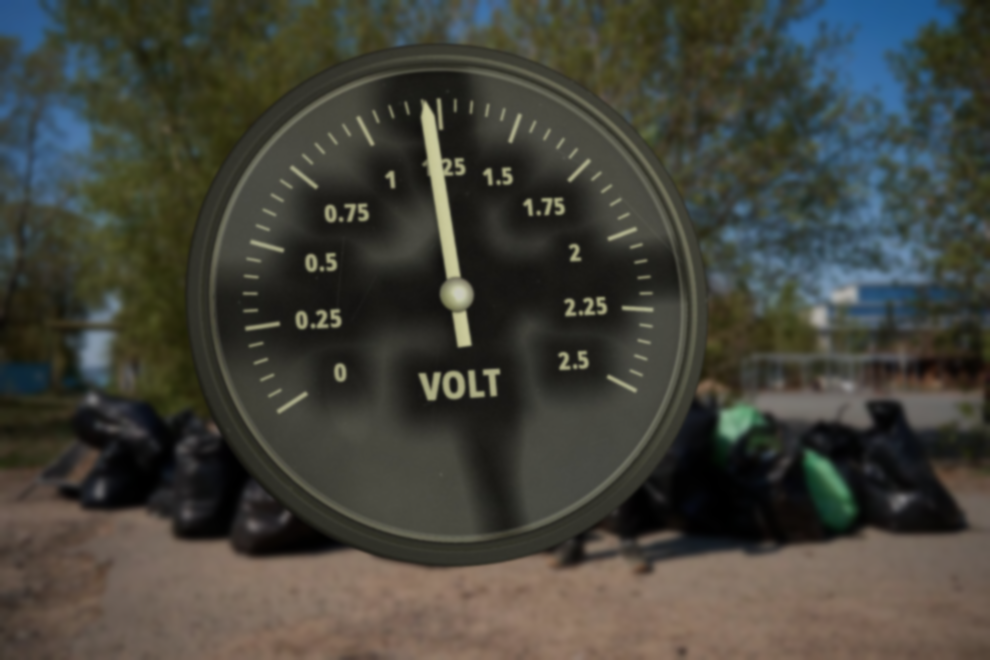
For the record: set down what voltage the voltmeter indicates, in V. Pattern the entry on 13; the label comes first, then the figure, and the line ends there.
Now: 1.2
